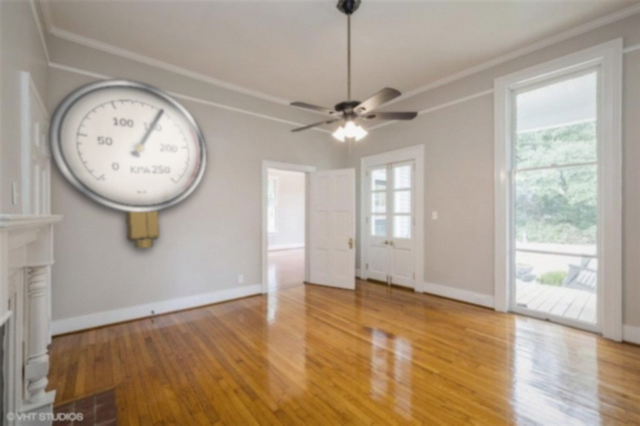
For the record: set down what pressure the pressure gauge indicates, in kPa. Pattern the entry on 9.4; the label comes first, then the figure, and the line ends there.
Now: 150
